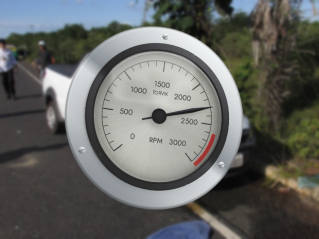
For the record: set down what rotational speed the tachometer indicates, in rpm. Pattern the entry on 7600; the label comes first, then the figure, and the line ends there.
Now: 2300
